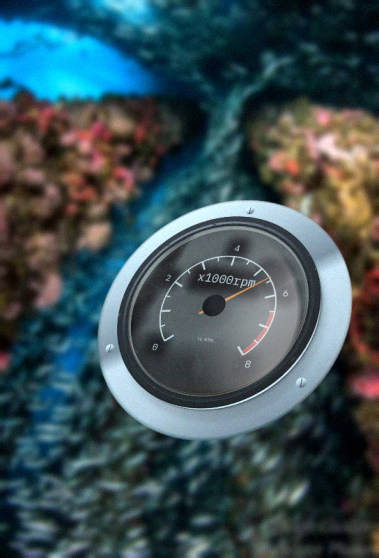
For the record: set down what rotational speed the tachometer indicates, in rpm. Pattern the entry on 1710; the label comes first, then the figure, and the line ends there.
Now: 5500
